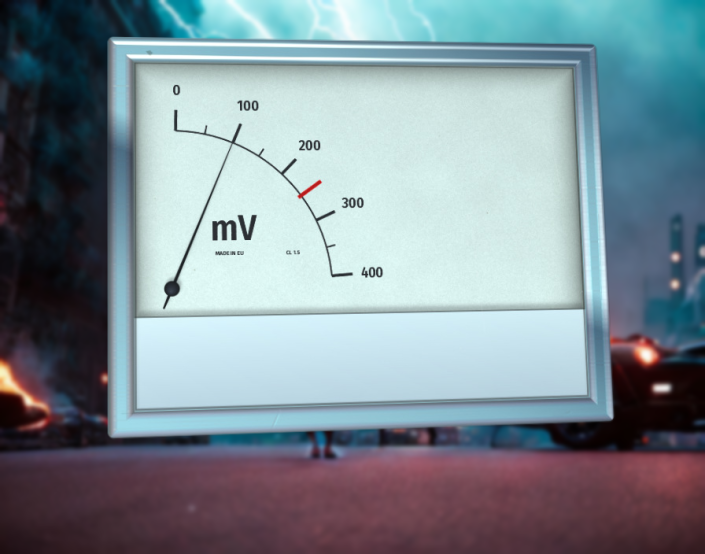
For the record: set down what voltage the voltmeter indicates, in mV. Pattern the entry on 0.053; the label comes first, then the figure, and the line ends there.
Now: 100
